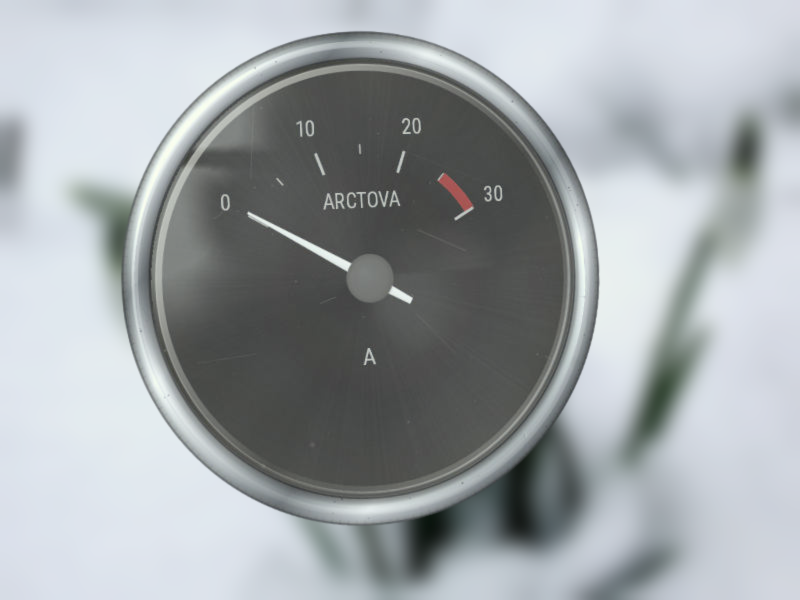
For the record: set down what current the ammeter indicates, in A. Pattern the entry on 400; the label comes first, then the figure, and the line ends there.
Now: 0
